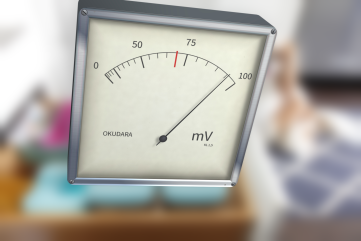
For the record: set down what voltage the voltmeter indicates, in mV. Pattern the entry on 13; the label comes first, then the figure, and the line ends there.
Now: 95
